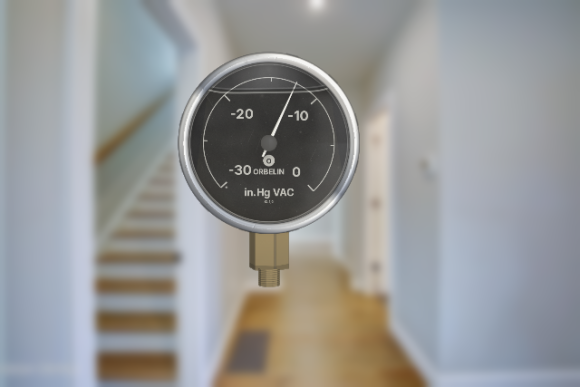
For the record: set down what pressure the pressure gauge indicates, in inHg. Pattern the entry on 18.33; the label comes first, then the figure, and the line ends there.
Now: -12.5
